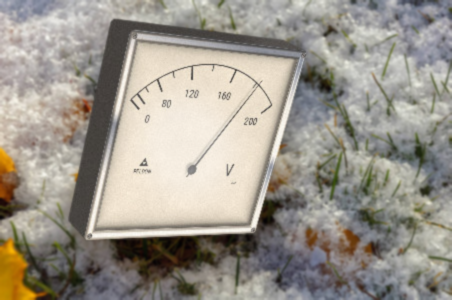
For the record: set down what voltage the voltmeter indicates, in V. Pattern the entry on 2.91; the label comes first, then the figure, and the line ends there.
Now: 180
